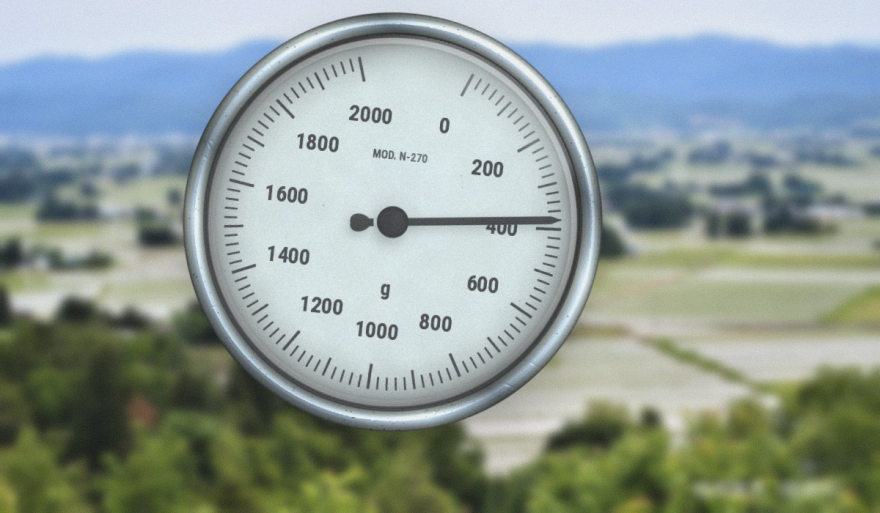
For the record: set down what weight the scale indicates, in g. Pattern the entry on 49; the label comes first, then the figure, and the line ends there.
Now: 380
